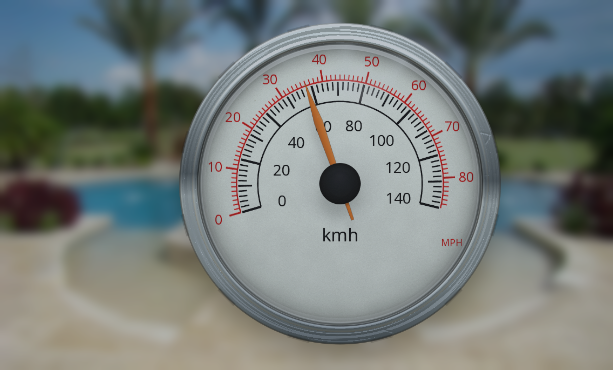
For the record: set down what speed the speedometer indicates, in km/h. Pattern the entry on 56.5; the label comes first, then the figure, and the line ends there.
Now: 58
